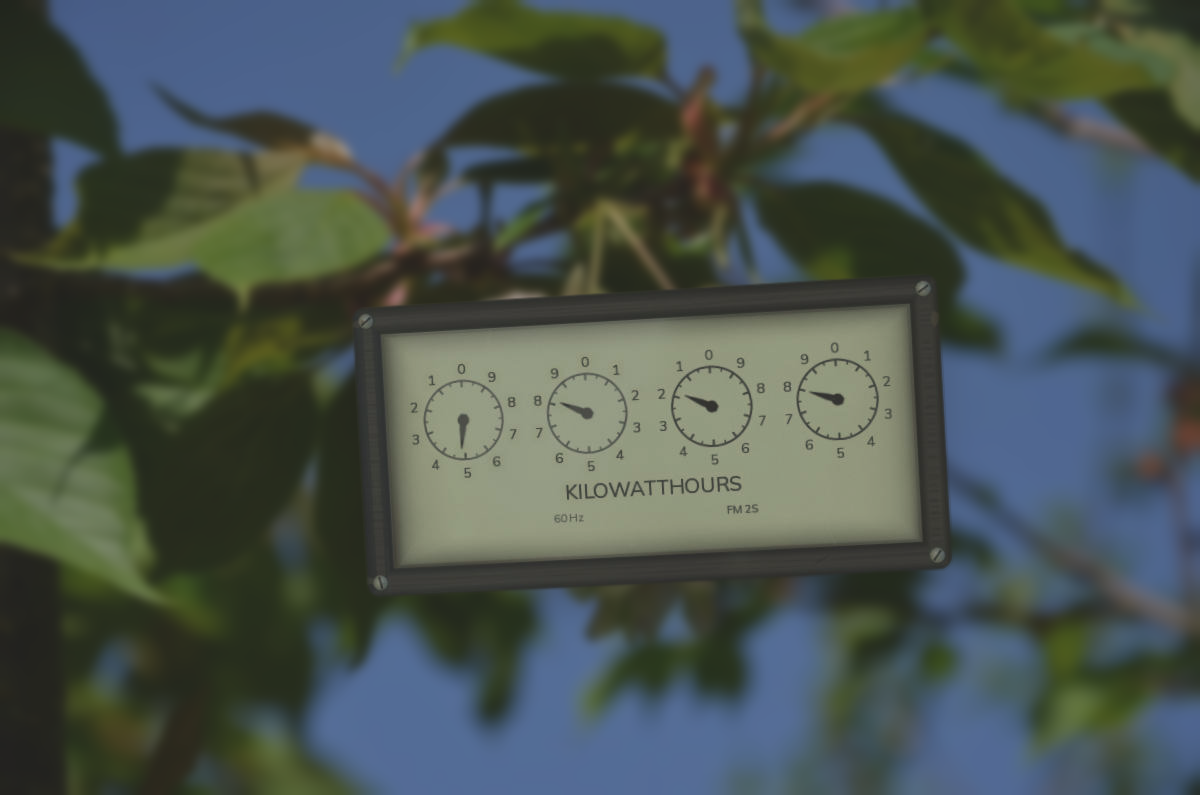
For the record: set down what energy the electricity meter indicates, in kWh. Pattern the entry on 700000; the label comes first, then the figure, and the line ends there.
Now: 4818
